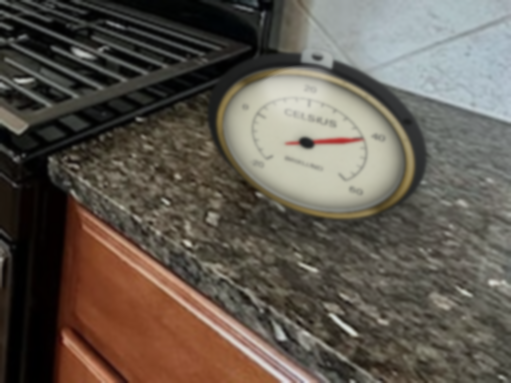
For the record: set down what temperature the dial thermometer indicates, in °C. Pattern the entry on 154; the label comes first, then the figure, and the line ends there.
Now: 40
